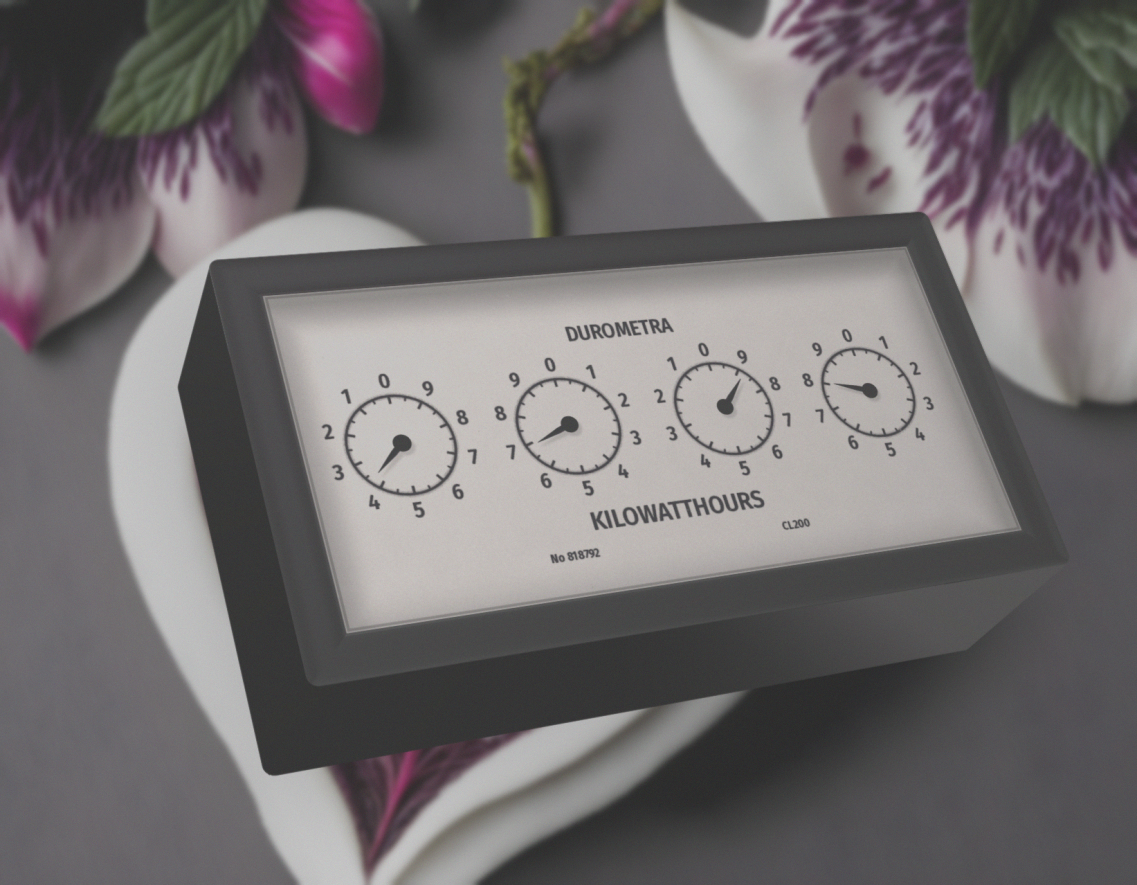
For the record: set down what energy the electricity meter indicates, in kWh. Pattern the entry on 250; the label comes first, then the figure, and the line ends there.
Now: 3688
